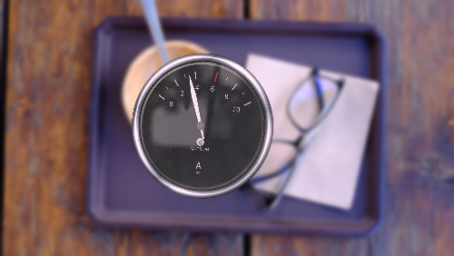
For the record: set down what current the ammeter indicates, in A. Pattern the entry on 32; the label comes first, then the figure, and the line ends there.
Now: 3.5
